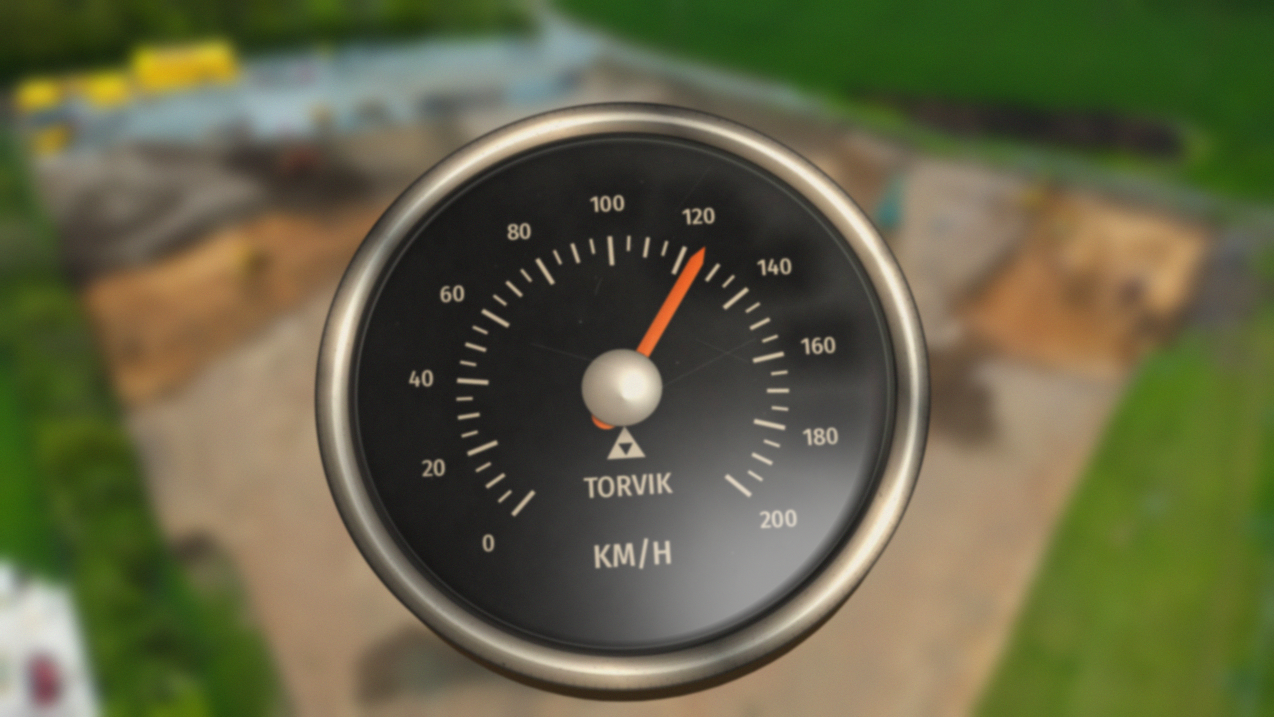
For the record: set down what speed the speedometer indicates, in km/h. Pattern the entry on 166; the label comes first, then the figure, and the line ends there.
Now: 125
